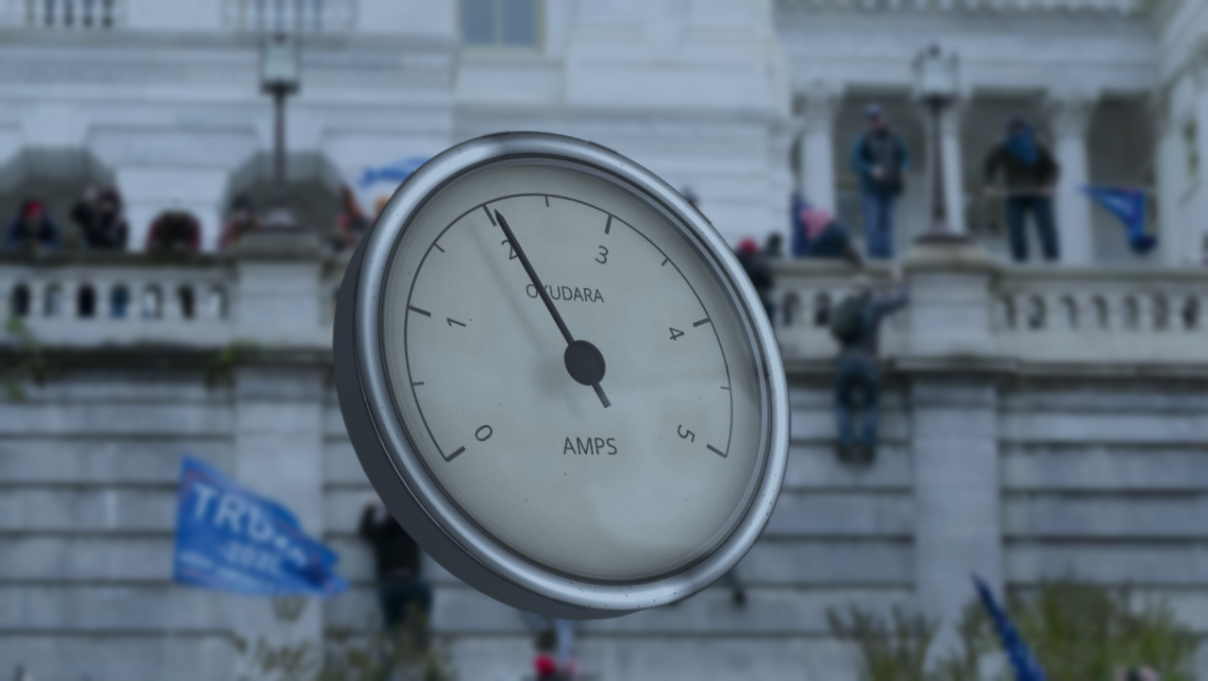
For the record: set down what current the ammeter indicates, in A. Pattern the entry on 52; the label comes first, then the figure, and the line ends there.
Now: 2
